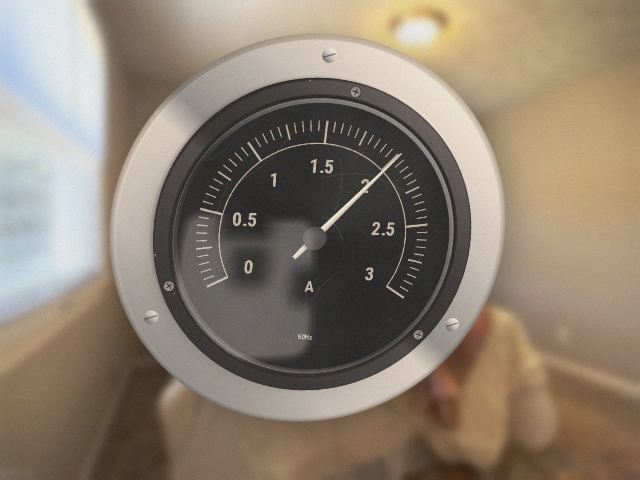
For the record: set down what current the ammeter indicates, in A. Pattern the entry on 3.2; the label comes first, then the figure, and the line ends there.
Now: 2
